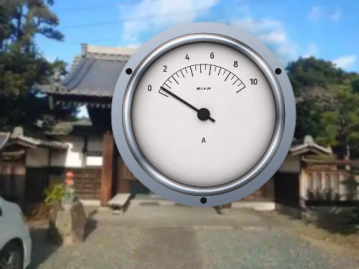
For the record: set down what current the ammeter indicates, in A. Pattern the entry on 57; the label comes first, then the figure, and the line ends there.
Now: 0.5
